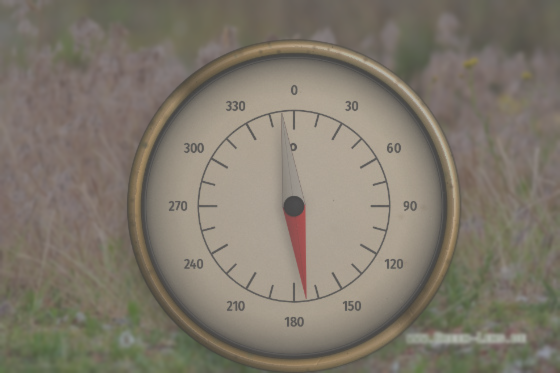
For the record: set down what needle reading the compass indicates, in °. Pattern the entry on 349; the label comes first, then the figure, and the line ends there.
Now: 172.5
